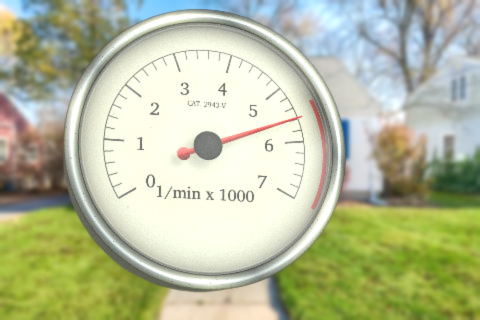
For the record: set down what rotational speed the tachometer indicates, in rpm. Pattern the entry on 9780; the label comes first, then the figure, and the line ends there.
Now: 5600
